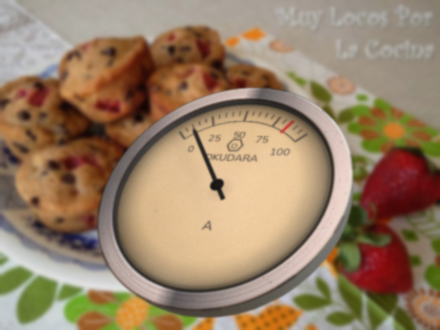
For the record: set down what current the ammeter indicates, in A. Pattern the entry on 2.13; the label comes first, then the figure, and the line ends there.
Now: 10
